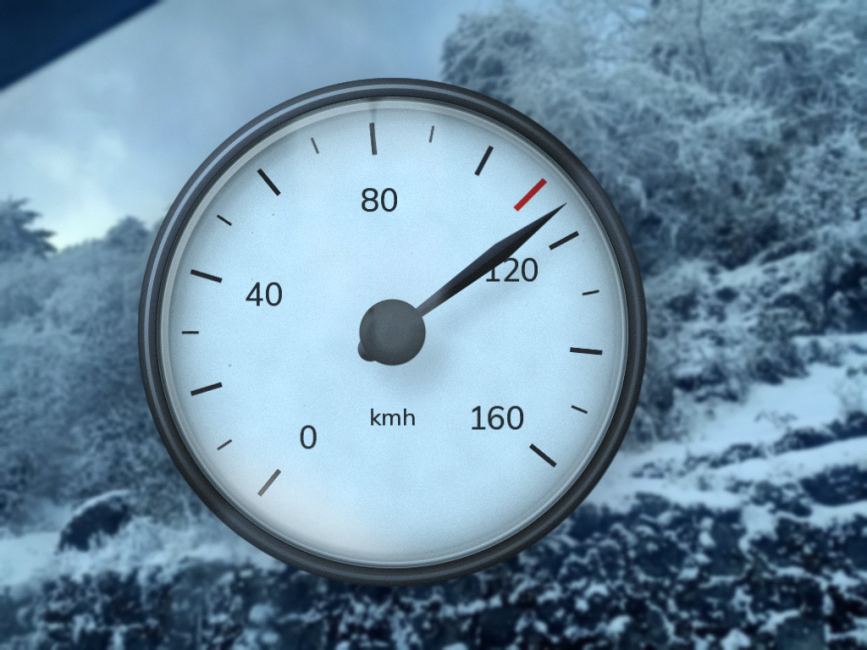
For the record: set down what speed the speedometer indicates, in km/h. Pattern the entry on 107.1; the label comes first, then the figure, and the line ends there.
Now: 115
